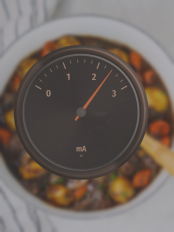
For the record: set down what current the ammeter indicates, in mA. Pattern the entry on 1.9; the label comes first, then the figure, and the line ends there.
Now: 2.4
